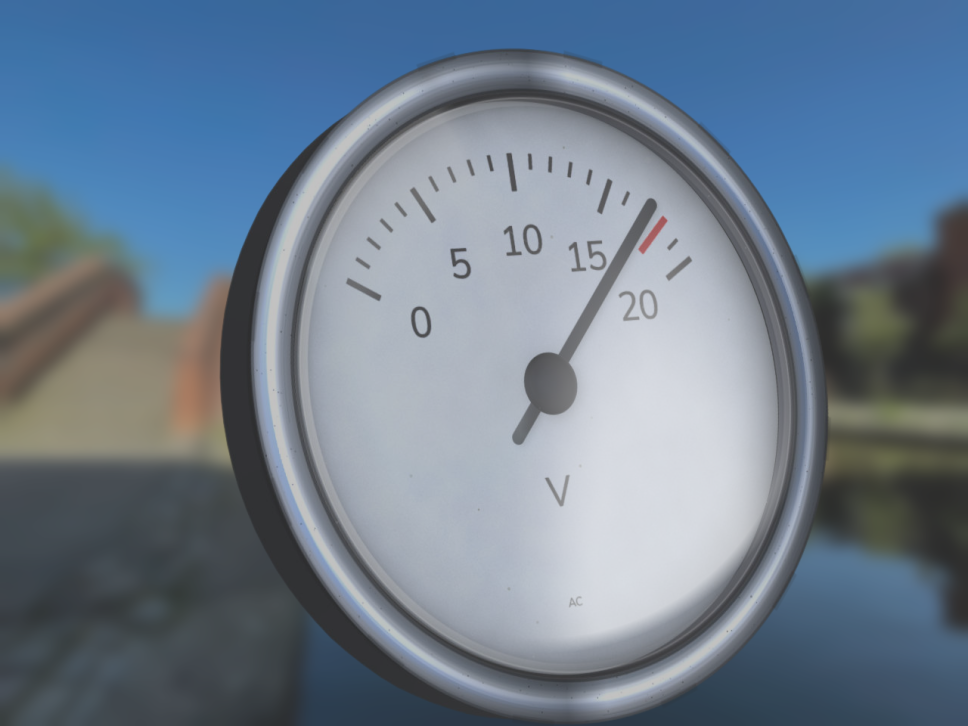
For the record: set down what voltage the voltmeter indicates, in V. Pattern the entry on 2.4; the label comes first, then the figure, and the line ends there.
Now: 17
